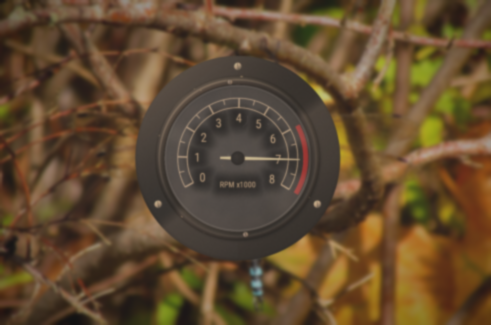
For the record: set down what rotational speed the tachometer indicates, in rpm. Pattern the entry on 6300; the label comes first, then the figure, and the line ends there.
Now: 7000
